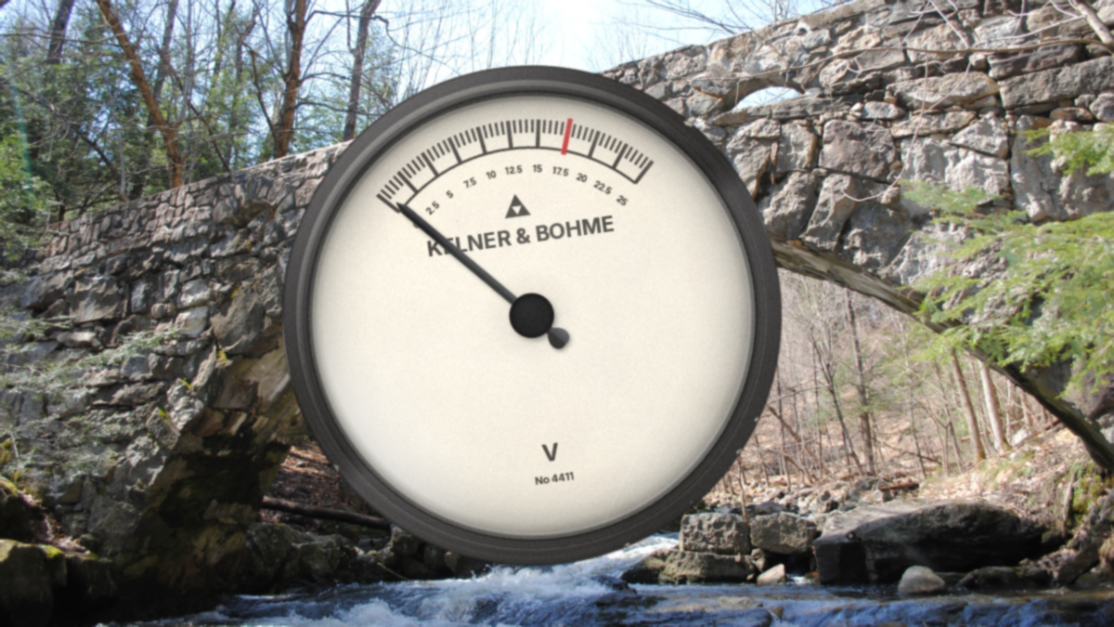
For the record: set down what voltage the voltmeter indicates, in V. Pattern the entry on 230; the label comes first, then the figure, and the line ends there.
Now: 0.5
